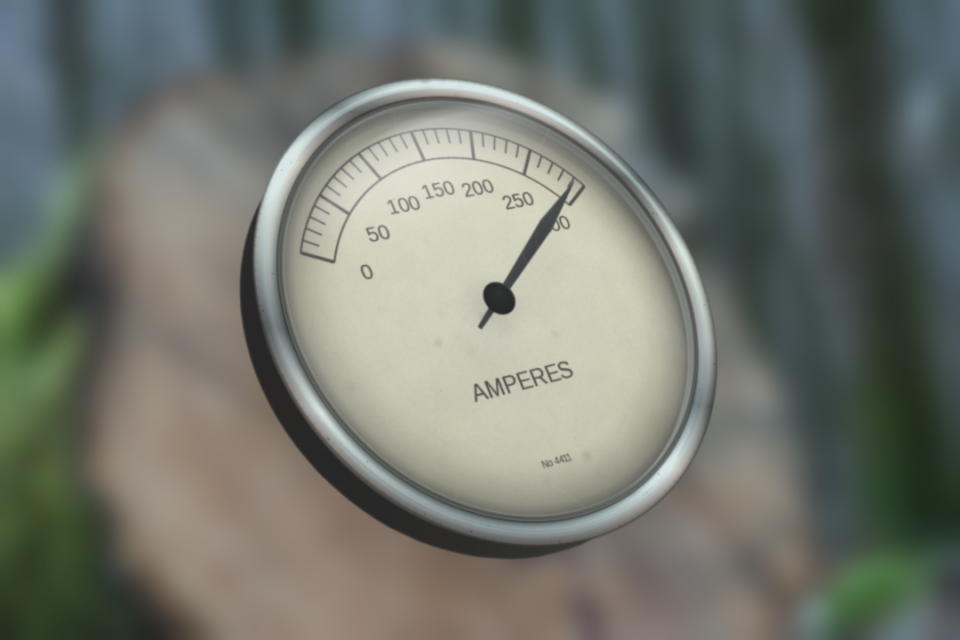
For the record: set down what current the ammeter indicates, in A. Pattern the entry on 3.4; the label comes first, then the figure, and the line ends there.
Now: 290
